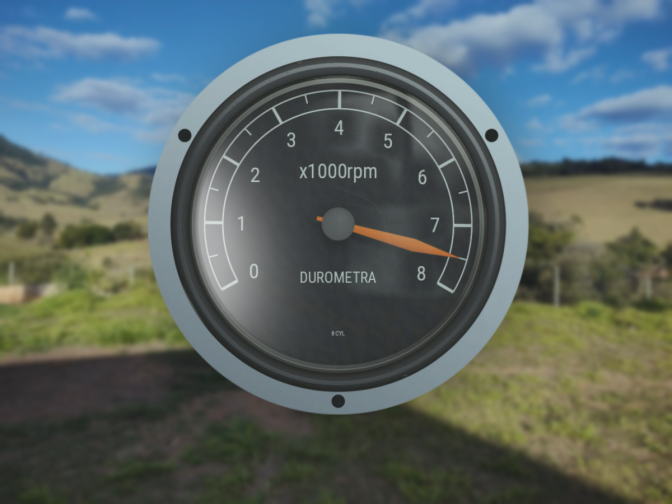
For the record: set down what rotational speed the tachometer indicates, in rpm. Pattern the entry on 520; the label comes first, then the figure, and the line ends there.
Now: 7500
